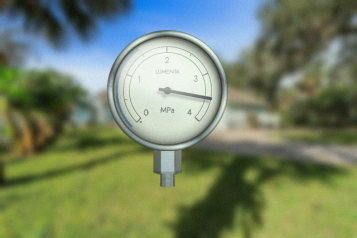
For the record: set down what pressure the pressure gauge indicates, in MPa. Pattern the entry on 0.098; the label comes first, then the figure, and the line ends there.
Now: 3.5
